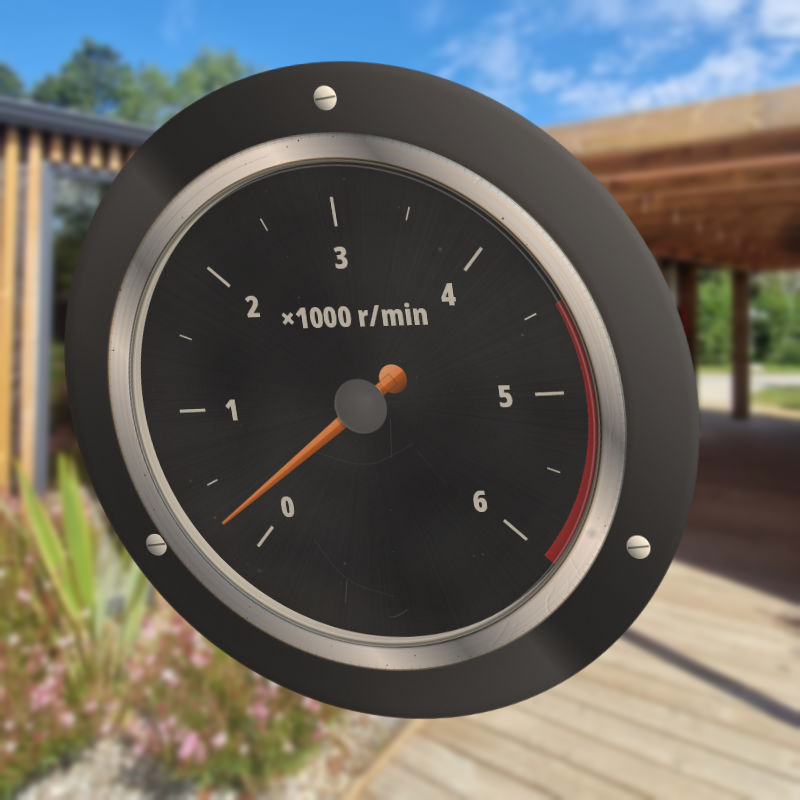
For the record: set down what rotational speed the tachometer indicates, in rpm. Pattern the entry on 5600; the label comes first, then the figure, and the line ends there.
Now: 250
